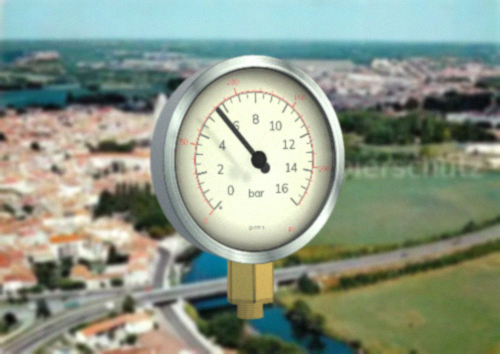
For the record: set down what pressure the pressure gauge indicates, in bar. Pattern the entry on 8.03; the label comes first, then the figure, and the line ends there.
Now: 5.5
